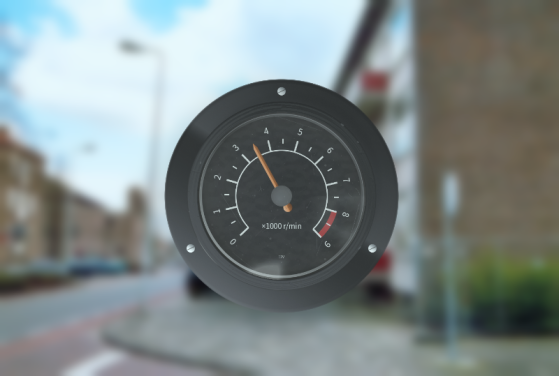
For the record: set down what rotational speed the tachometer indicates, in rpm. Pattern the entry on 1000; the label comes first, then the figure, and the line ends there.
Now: 3500
